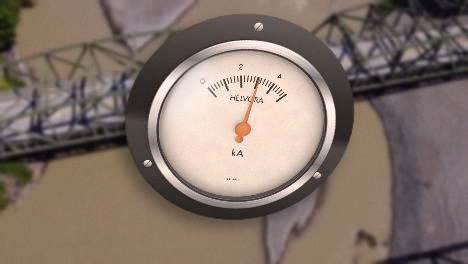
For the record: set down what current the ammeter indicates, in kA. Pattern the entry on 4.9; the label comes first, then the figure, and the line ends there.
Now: 3
